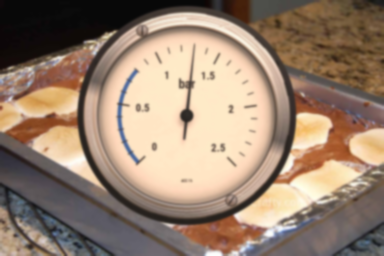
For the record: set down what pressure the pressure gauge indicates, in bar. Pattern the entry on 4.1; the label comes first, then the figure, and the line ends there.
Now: 1.3
